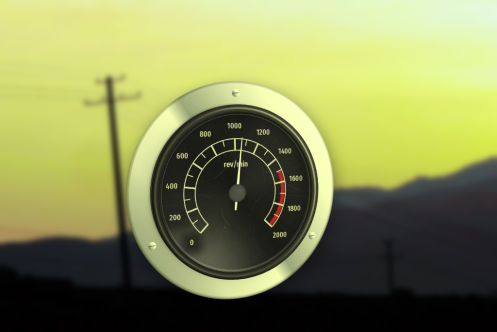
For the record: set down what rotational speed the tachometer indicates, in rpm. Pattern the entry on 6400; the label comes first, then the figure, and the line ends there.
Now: 1050
